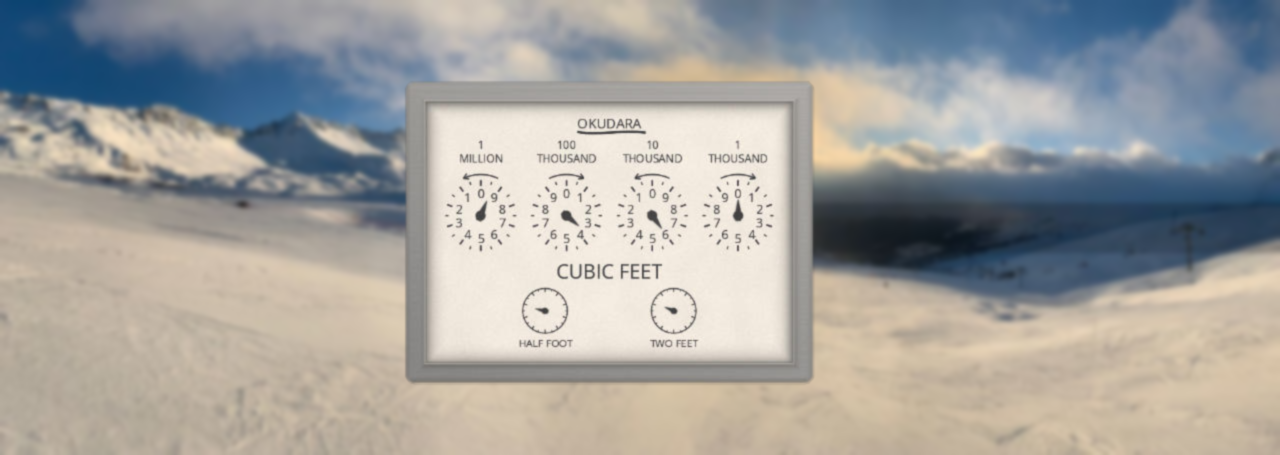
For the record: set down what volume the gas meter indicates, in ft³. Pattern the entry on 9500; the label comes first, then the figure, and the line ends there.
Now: 936000
